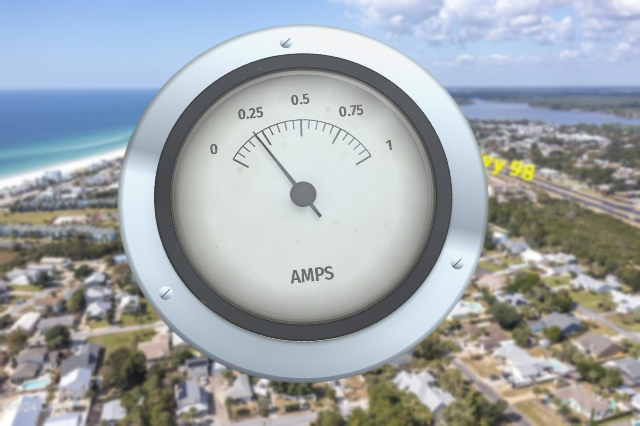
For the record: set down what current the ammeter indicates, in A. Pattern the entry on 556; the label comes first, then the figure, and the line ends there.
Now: 0.2
